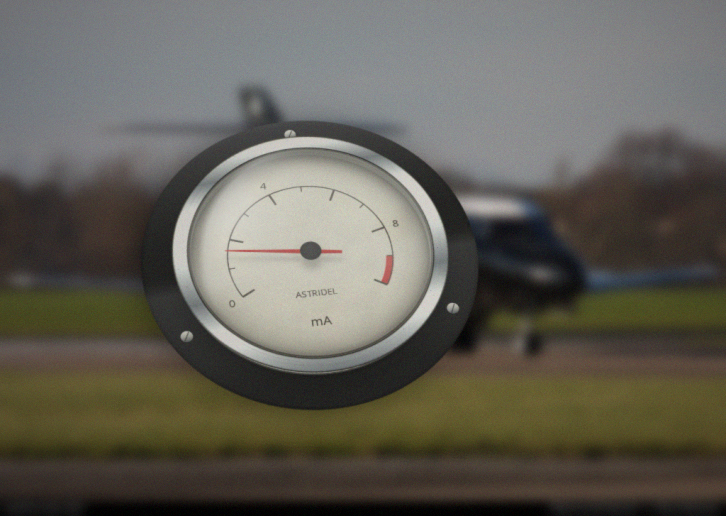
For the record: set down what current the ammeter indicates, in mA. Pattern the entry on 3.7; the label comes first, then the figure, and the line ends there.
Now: 1.5
